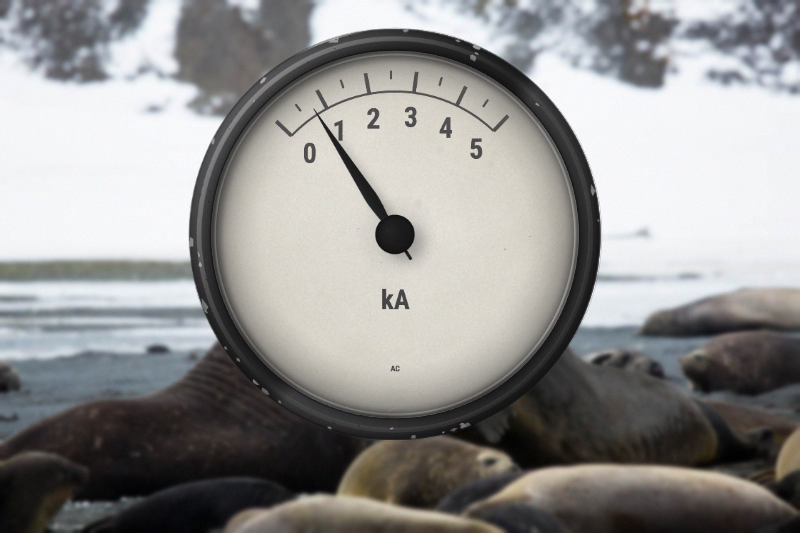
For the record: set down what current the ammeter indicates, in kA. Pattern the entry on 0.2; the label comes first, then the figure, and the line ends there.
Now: 0.75
